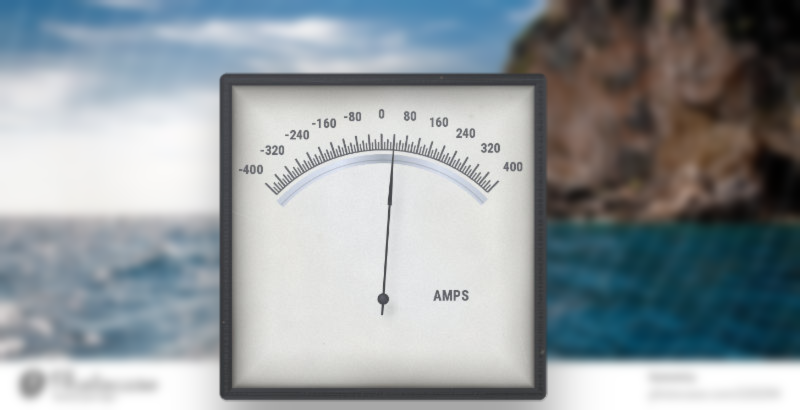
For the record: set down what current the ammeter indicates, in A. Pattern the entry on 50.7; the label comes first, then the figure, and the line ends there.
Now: 40
